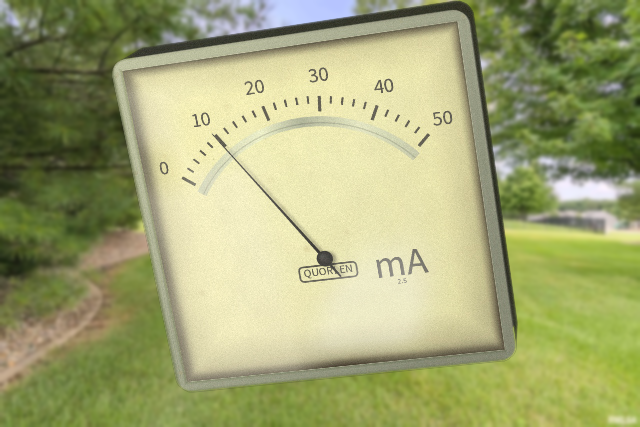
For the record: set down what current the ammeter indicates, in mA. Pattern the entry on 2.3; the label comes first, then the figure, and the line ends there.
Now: 10
